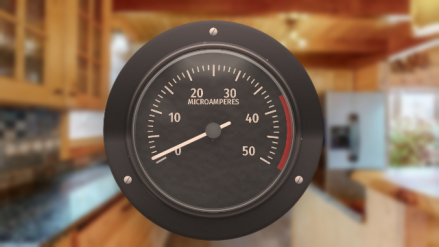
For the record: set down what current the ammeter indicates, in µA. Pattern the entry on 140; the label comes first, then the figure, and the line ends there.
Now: 1
